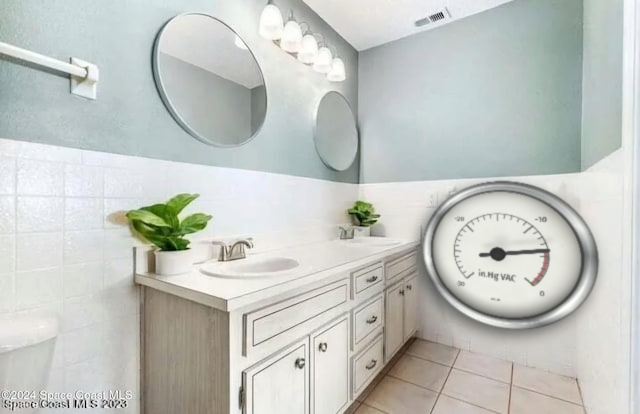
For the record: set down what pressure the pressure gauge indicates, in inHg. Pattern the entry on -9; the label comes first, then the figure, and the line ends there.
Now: -6
